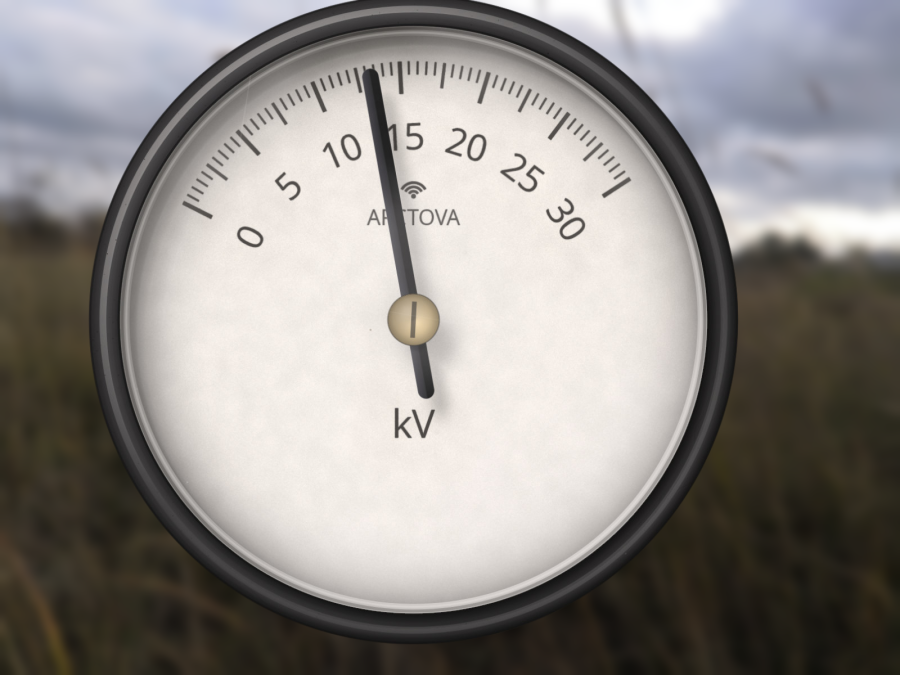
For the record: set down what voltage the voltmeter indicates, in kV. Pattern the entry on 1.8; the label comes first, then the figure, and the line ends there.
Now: 13.25
